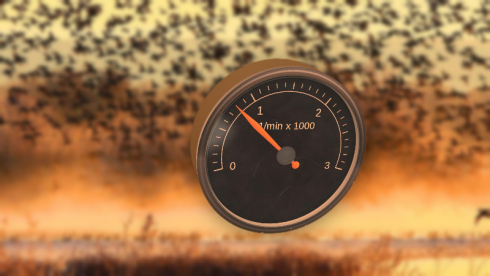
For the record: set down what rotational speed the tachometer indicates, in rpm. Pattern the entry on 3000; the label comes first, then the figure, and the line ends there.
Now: 800
